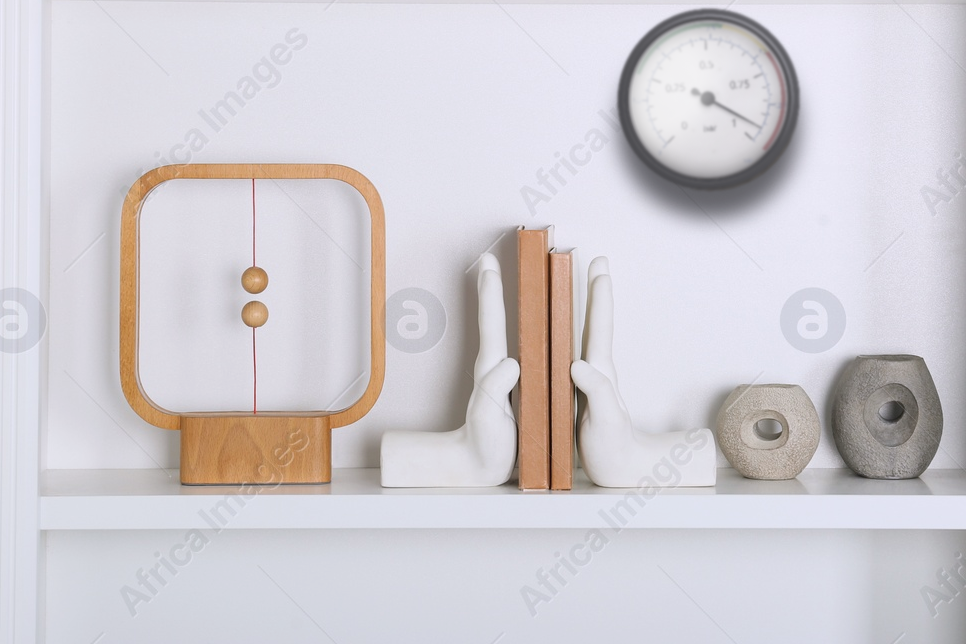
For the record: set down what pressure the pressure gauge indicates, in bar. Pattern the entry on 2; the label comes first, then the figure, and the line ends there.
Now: 0.95
